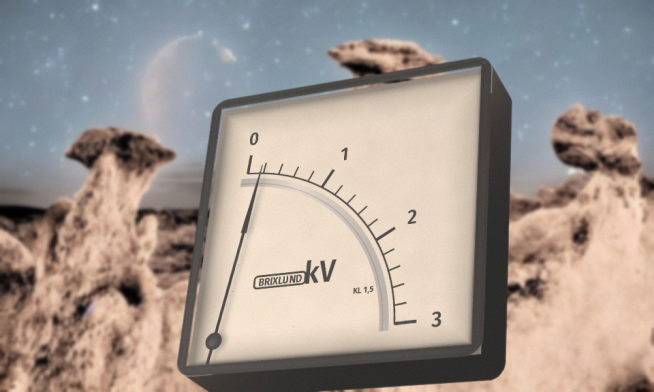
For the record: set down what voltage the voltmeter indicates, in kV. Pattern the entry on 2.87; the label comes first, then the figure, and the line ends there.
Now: 0.2
